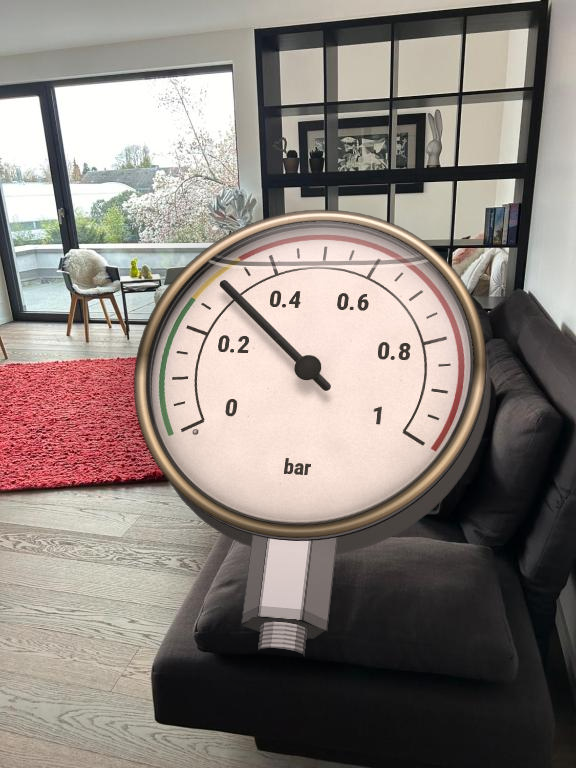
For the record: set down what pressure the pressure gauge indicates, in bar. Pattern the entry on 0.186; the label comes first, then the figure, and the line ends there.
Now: 0.3
